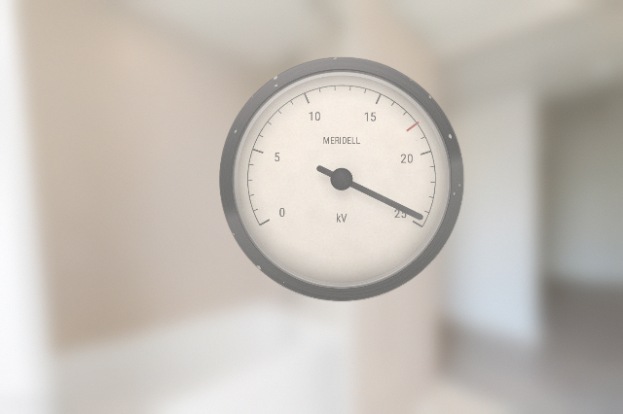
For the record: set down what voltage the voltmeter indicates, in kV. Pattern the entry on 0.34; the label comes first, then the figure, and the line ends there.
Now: 24.5
